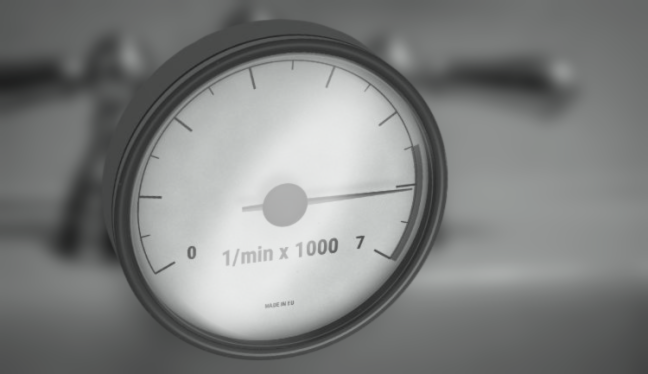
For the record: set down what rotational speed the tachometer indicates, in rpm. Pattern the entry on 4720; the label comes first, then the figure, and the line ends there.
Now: 6000
